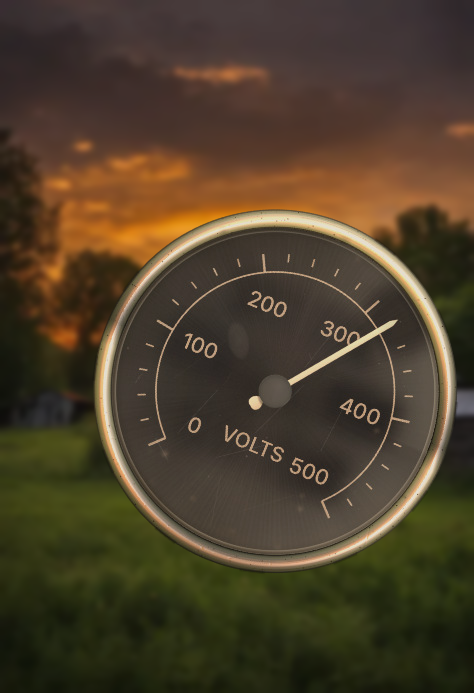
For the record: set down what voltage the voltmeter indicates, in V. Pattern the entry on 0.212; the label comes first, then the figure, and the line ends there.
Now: 320
